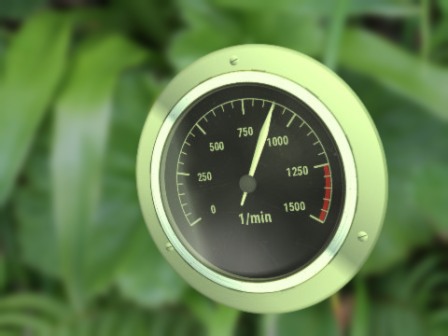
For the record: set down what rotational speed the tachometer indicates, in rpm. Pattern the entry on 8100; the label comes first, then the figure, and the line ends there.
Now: 900
